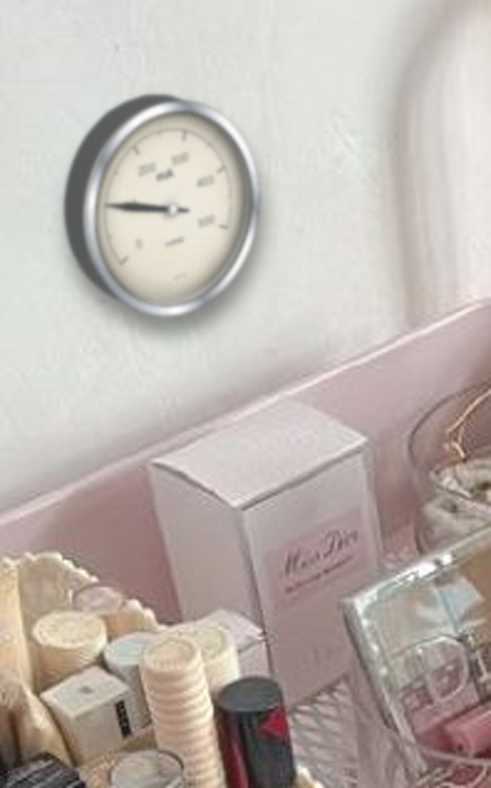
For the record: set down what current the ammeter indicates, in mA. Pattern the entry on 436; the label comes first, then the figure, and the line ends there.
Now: 100
